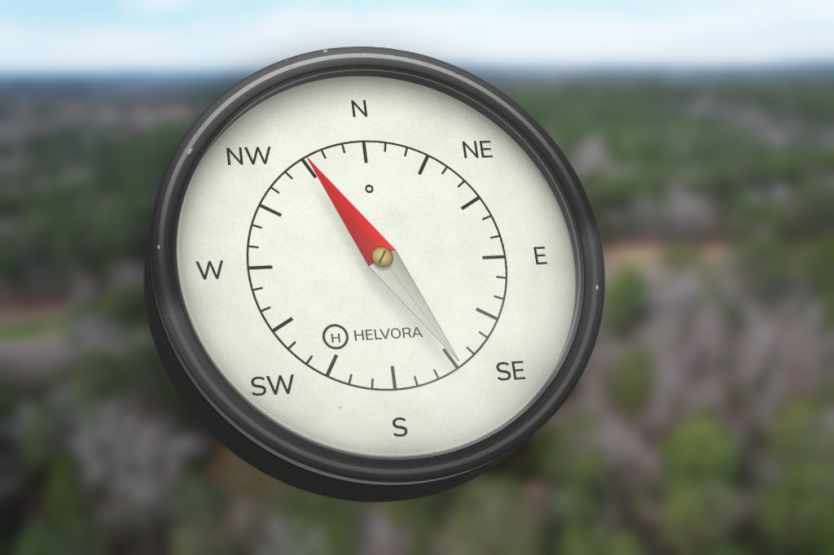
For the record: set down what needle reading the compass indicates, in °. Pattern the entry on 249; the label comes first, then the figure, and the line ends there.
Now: 330
